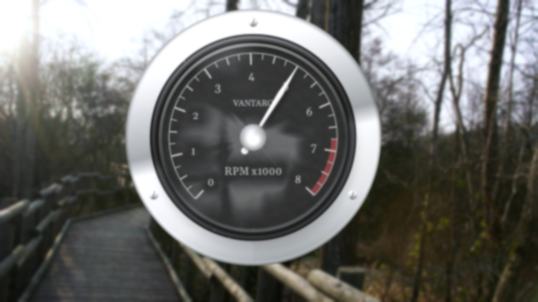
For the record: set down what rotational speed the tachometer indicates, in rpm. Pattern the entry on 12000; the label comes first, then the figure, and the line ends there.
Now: 5000
